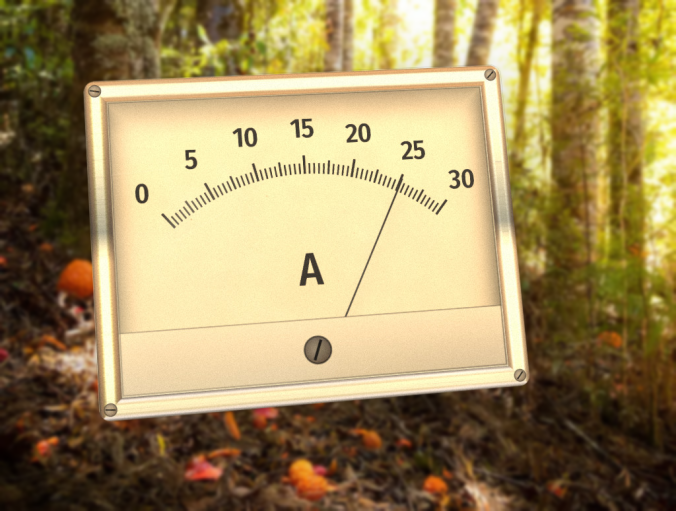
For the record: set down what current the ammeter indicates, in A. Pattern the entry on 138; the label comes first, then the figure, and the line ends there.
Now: 25
